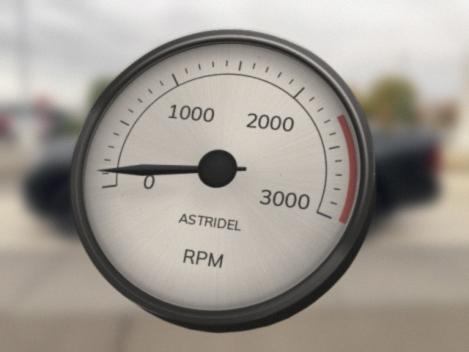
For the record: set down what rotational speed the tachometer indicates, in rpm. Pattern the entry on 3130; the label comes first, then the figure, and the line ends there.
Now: 100
